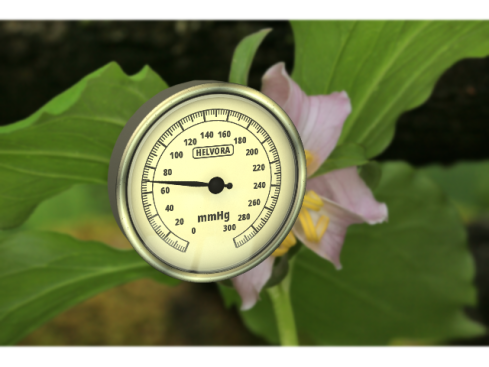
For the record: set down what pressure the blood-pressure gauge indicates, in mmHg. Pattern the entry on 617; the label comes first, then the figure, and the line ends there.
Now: 70
